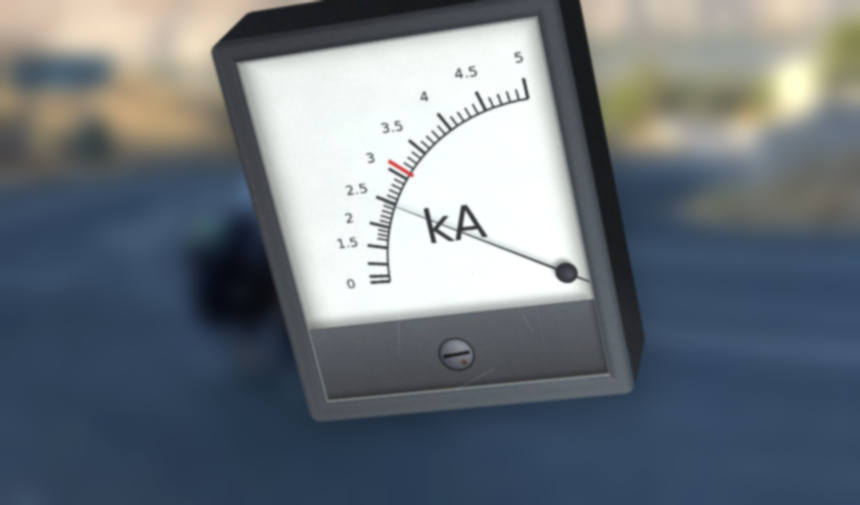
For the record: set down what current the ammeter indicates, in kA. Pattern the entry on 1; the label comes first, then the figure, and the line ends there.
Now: 2.5
